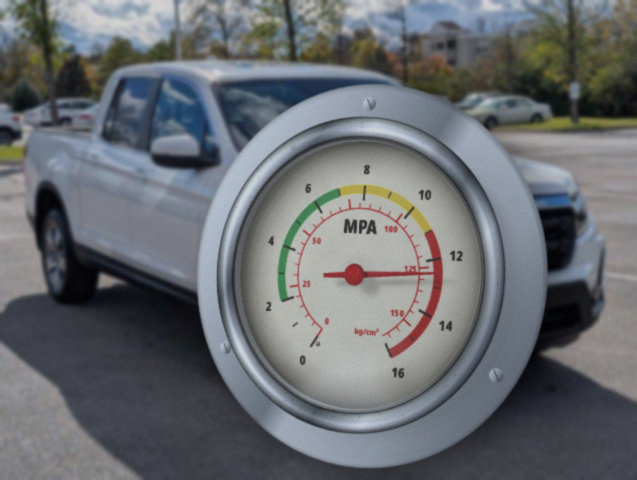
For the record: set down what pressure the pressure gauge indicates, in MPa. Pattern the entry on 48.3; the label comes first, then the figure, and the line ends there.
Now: 12.5
